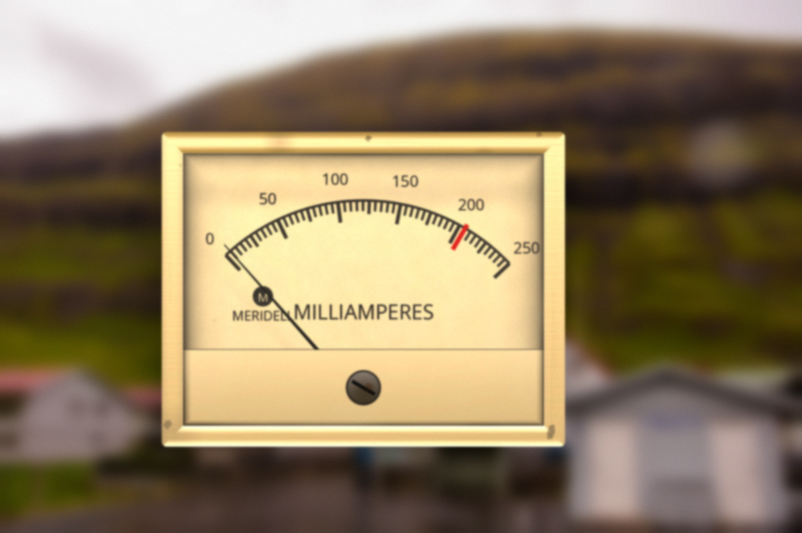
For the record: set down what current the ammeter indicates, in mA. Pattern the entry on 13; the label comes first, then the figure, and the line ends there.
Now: 5
